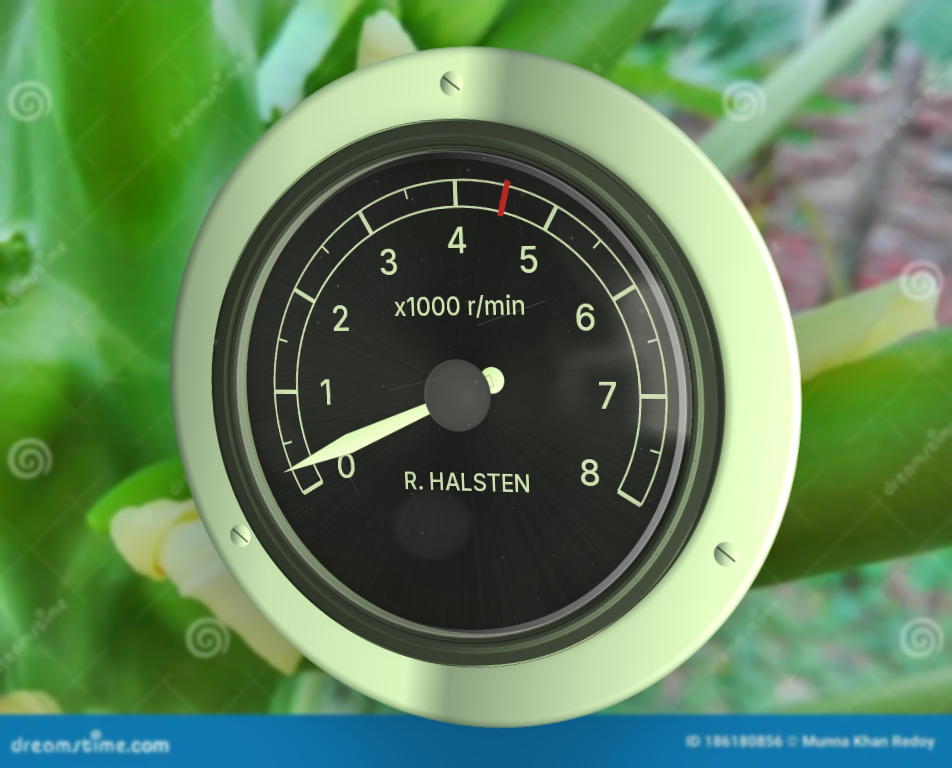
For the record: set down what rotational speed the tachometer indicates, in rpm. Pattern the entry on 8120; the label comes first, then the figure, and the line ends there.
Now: 250
